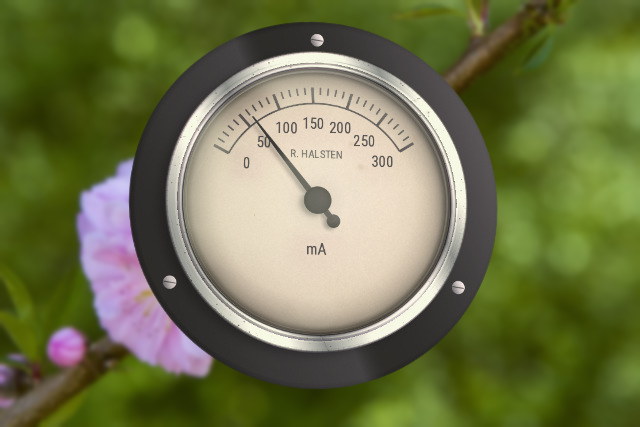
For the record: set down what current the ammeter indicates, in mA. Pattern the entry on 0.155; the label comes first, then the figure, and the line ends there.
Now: 60
